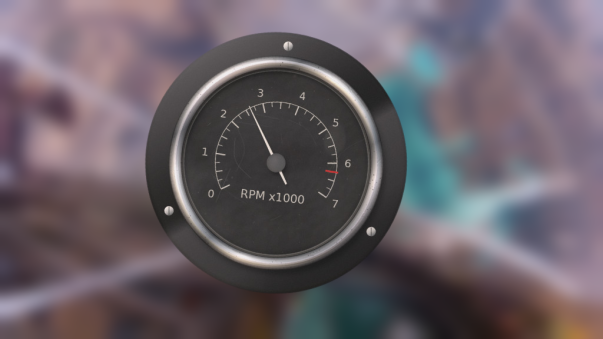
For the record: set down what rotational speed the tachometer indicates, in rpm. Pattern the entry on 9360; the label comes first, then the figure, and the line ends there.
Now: 2625
